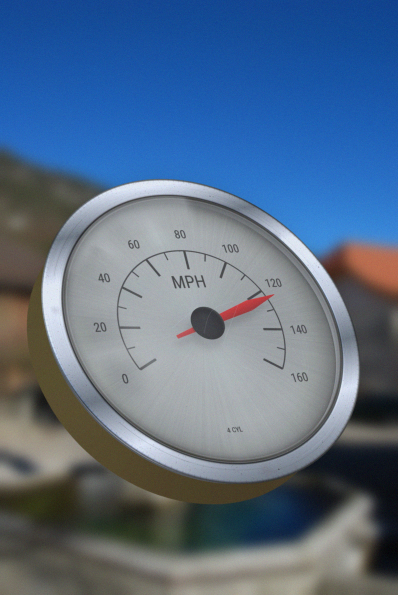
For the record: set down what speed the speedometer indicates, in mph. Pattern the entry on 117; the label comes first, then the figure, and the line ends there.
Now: 125
